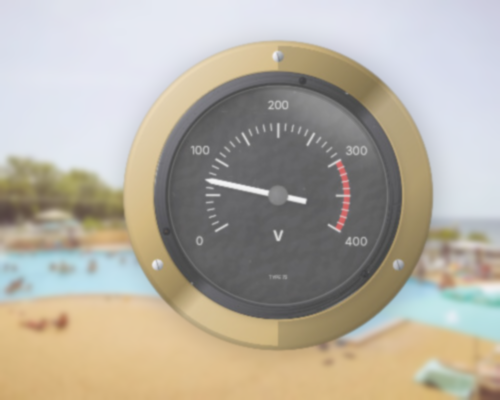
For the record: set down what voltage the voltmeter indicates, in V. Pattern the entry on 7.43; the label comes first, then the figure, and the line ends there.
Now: 70
